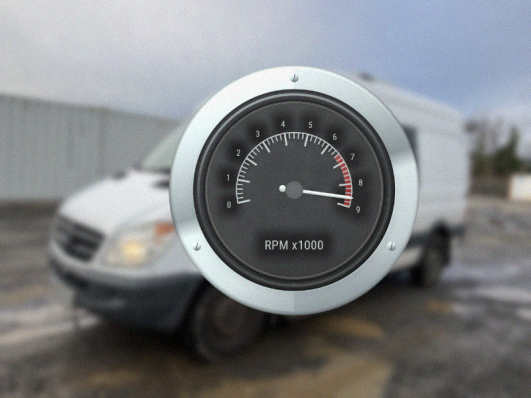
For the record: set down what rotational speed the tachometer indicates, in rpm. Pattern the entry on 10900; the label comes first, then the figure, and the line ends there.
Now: 8600
